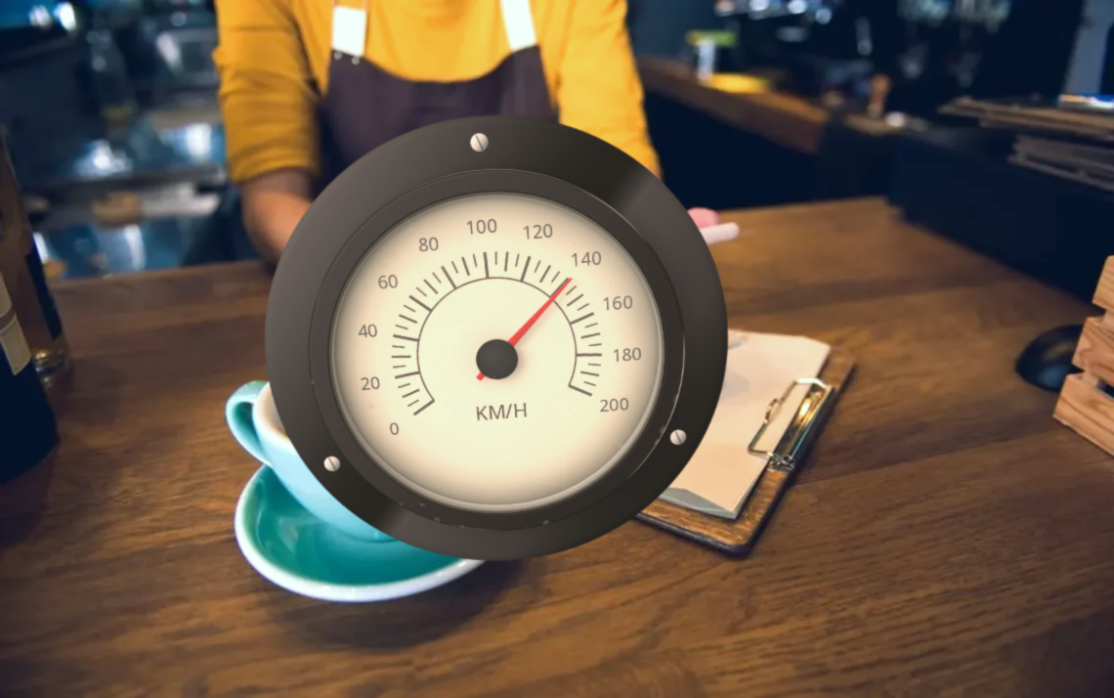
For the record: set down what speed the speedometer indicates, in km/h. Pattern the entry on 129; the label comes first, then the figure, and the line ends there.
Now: 140
